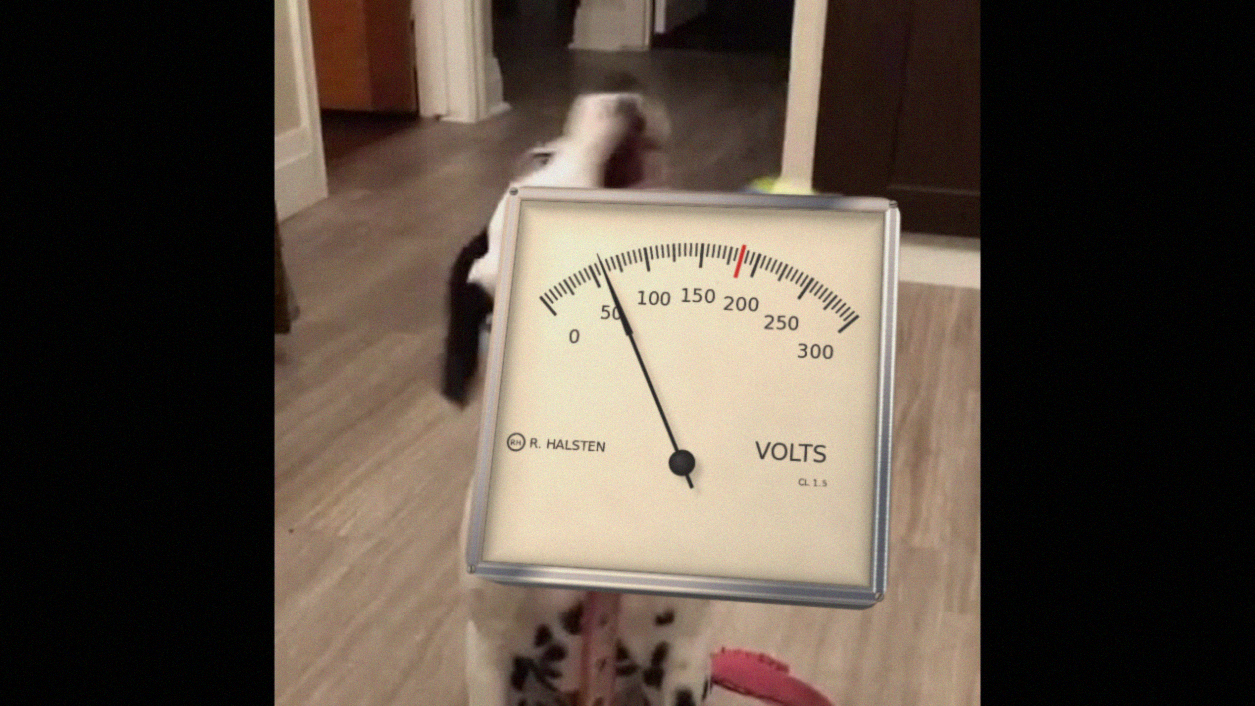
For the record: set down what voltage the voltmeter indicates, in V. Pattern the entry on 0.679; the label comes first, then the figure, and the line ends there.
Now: 60
